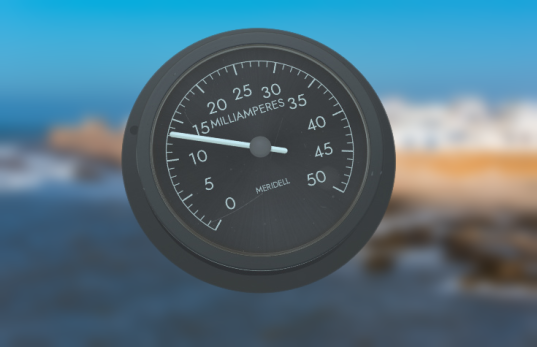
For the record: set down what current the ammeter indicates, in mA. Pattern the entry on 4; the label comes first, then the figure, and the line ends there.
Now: 13
